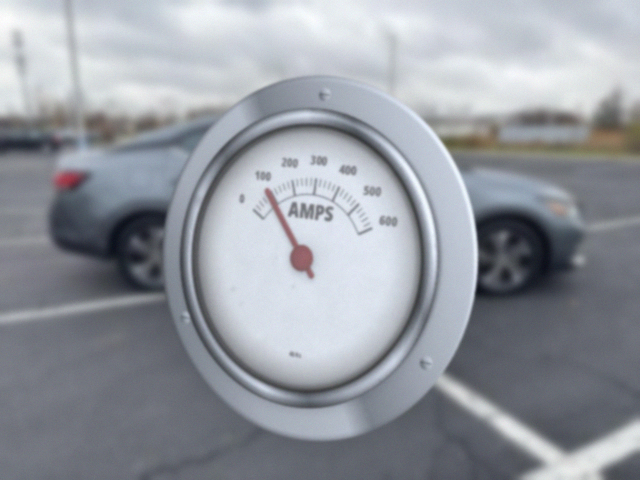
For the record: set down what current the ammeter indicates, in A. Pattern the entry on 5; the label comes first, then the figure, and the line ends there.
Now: 100
